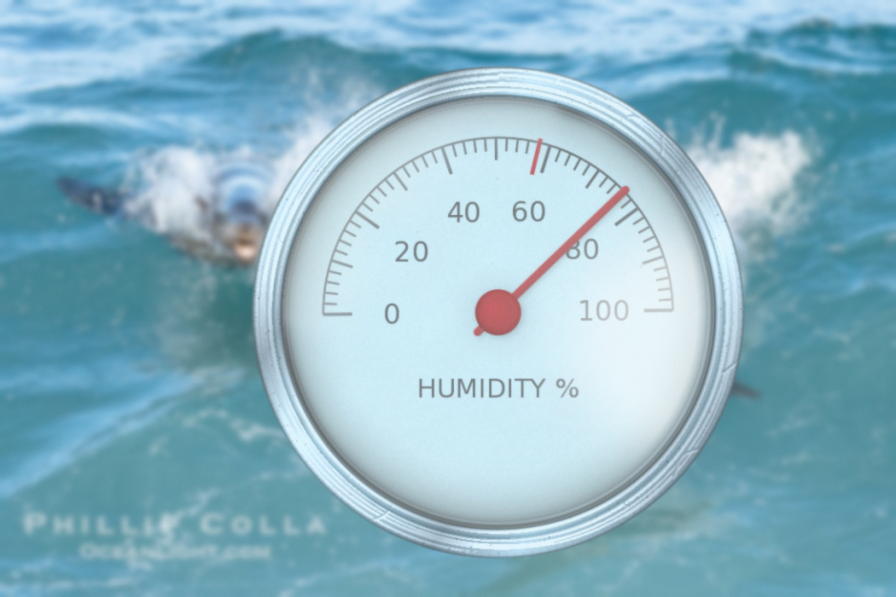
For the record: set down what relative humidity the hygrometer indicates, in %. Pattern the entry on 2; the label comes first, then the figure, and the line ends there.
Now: 76
